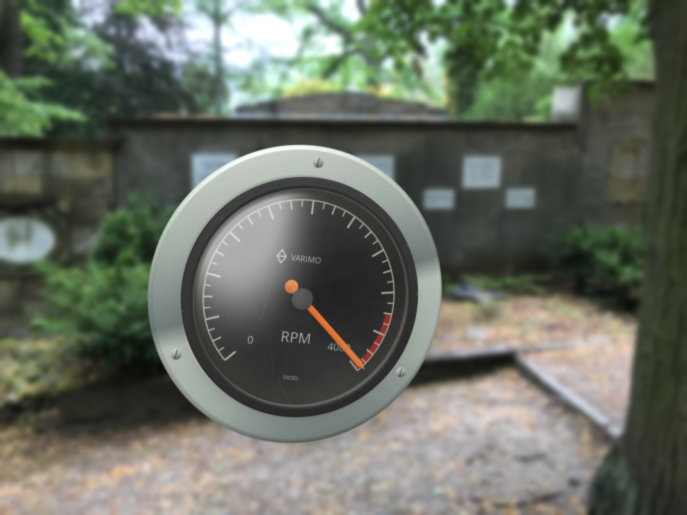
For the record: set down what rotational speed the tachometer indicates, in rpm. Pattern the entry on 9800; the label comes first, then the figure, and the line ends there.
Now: 3950
